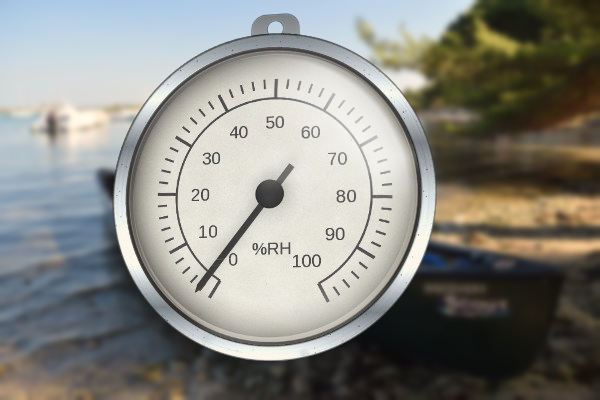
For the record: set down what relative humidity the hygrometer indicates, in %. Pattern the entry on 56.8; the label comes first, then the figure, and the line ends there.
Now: 2
